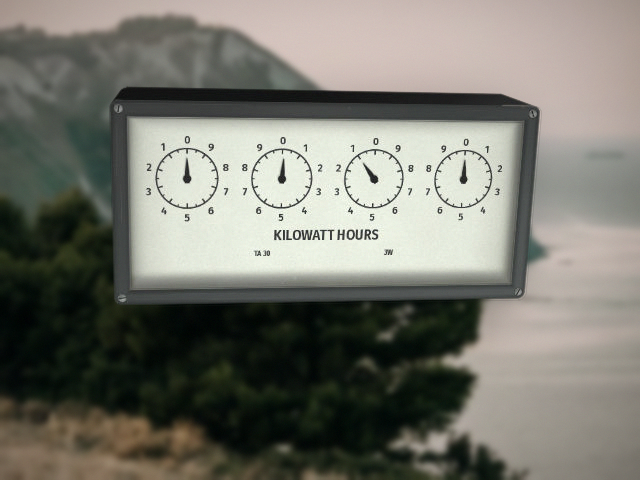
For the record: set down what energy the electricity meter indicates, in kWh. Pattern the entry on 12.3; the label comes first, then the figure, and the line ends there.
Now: 10
